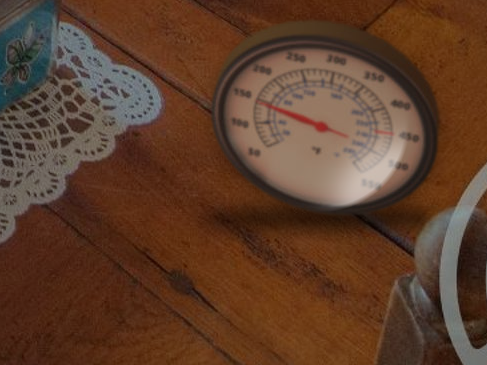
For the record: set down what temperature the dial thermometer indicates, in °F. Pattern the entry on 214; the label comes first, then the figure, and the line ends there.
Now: 150
